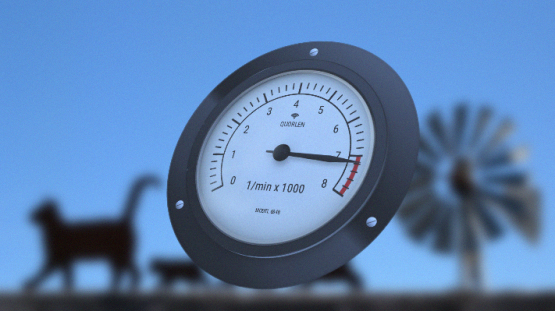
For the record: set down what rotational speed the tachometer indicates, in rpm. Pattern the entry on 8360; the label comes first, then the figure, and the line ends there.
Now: 7200
